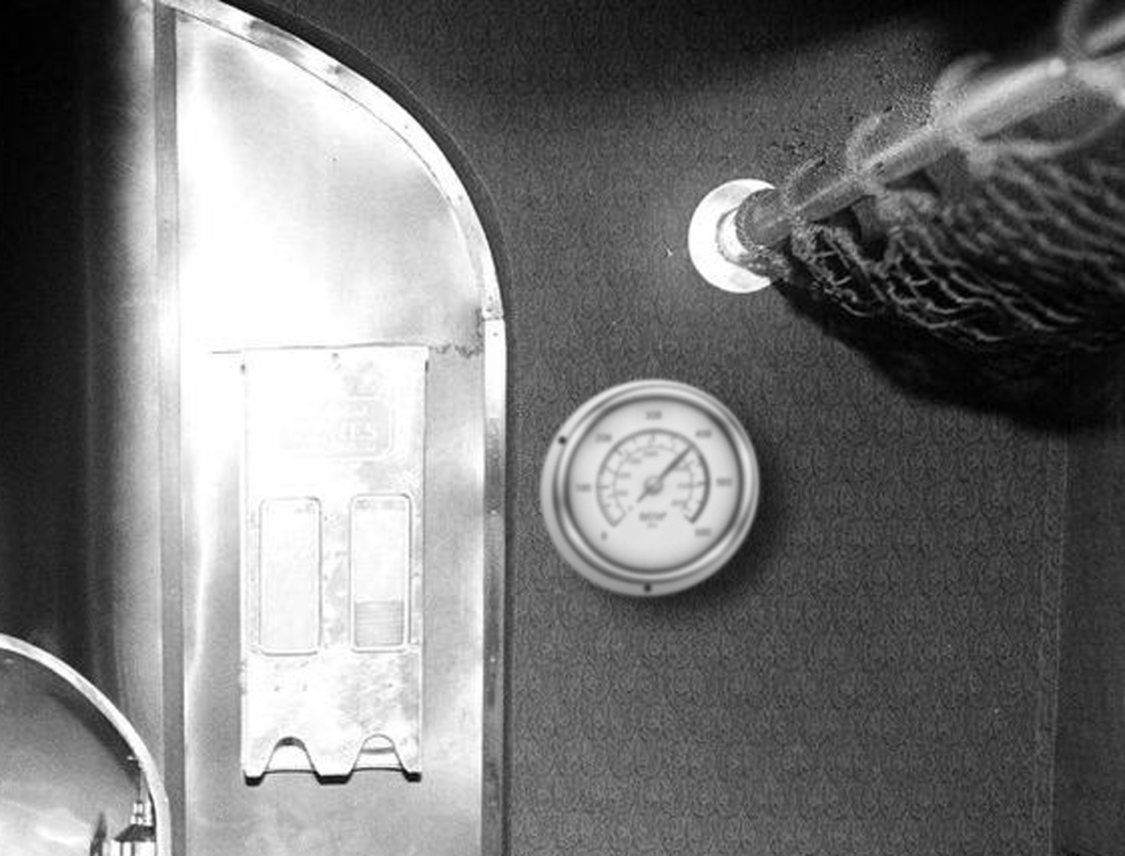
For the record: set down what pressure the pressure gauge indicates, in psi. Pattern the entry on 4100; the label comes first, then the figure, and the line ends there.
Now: 400
